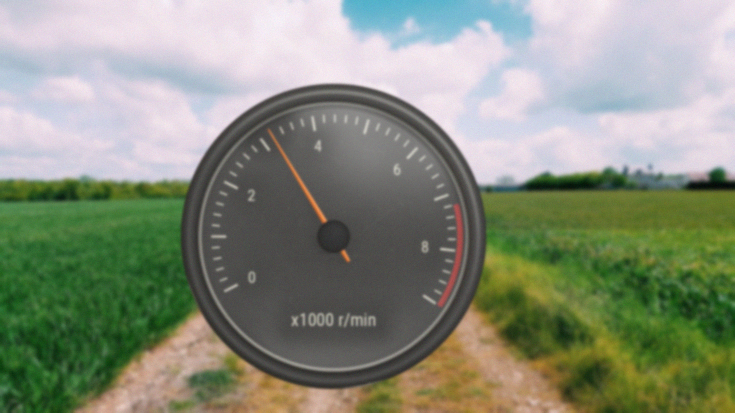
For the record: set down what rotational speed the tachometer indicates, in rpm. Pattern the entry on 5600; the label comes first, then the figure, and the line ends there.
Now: 3200
